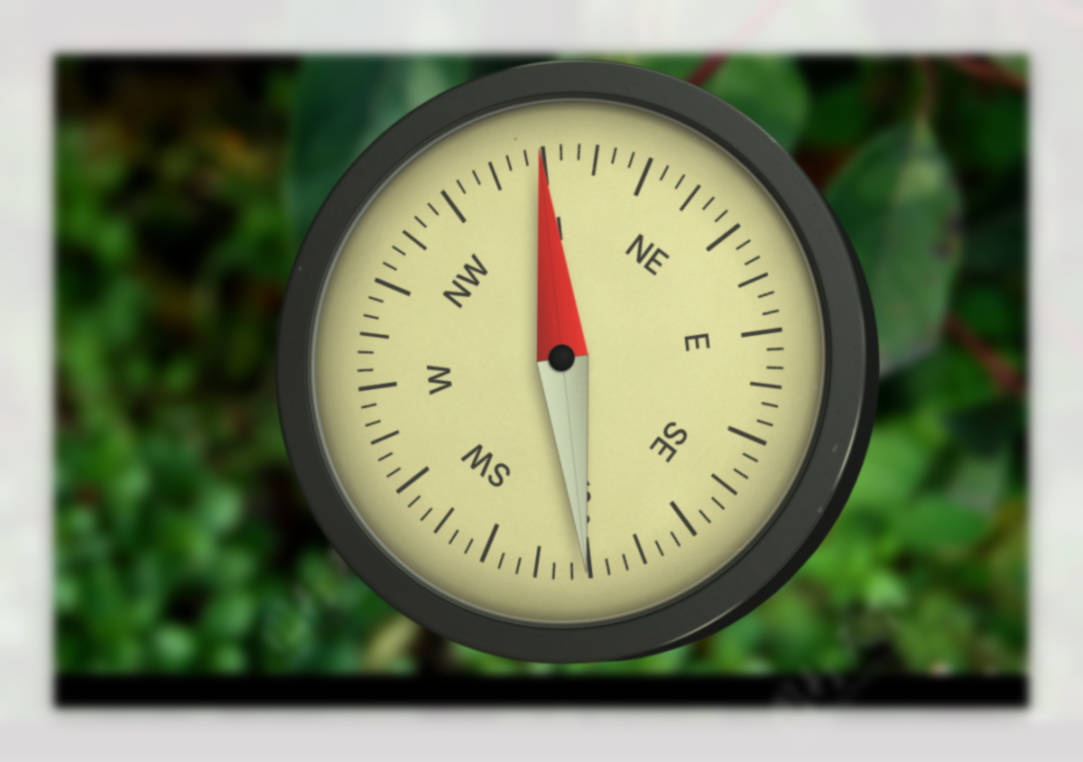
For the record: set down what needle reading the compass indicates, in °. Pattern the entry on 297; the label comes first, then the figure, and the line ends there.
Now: 0
